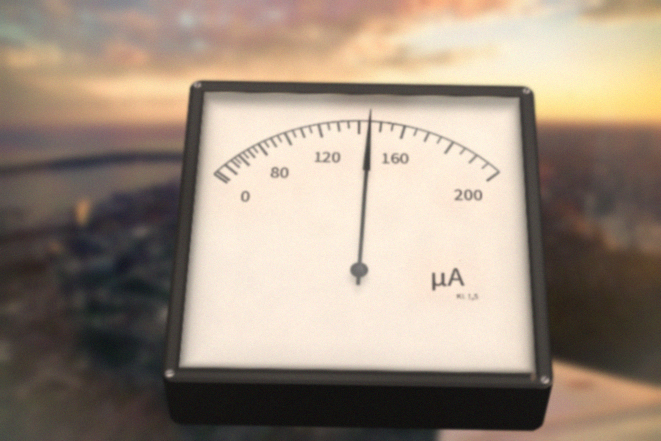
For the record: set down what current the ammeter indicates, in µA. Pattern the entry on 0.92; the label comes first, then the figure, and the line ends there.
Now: 145
